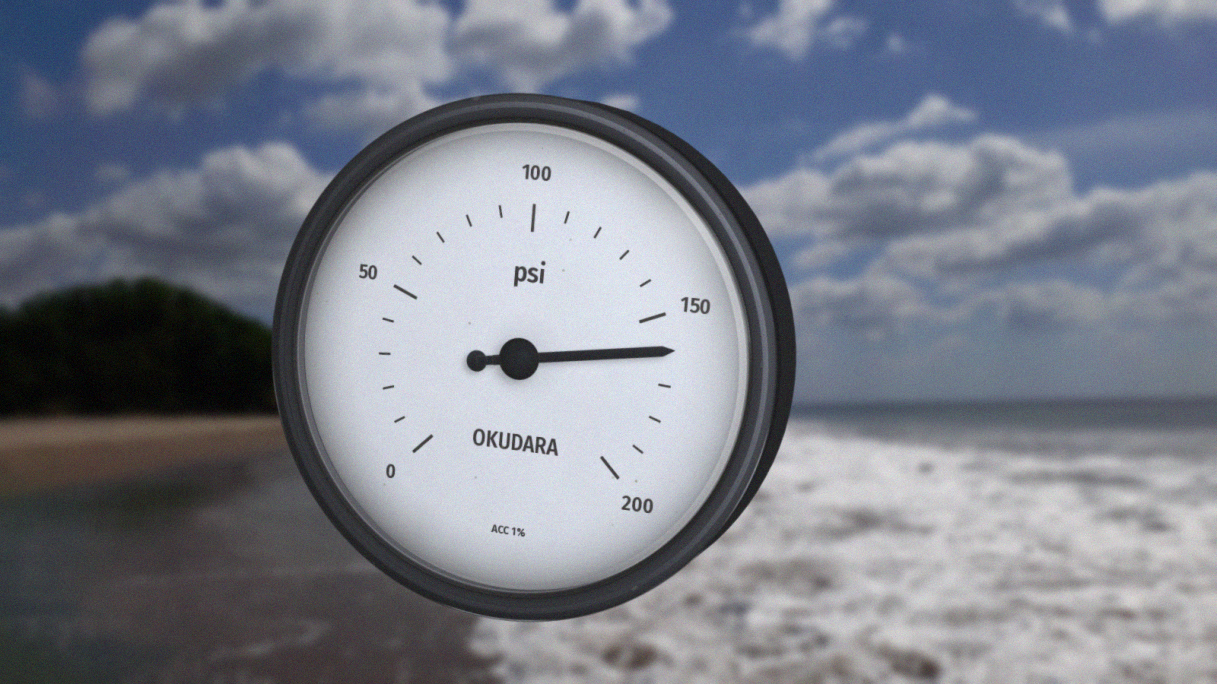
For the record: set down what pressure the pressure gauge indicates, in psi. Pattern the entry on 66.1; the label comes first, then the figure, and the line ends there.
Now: 160
